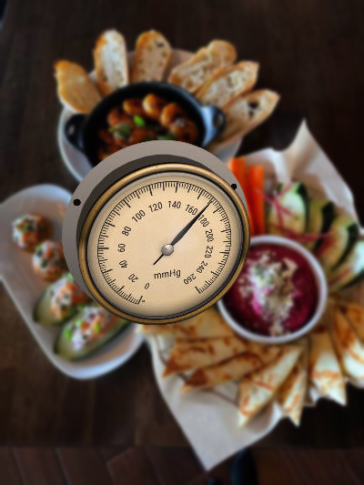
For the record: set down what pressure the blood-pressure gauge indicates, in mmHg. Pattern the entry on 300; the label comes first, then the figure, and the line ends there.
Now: 170
